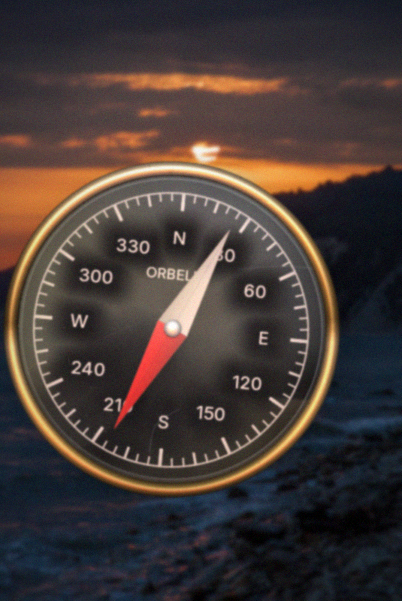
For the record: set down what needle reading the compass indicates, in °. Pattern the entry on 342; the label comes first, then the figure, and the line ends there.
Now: 205
